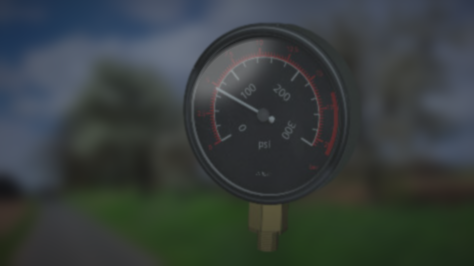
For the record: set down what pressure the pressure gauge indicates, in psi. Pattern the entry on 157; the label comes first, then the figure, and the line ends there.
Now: 70
